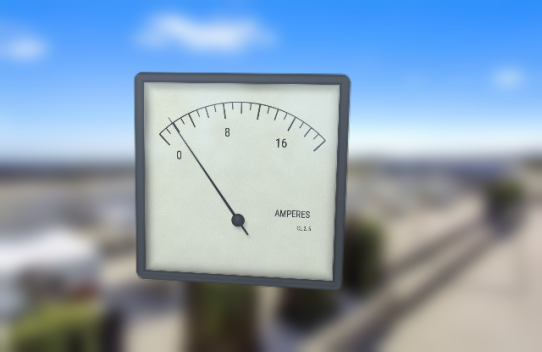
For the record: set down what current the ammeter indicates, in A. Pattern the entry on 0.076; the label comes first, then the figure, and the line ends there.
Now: 2
